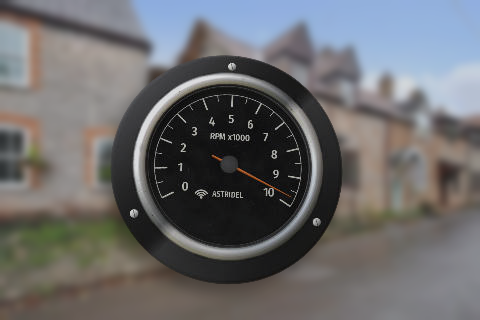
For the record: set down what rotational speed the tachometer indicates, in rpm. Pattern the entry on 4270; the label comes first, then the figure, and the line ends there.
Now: 9750
